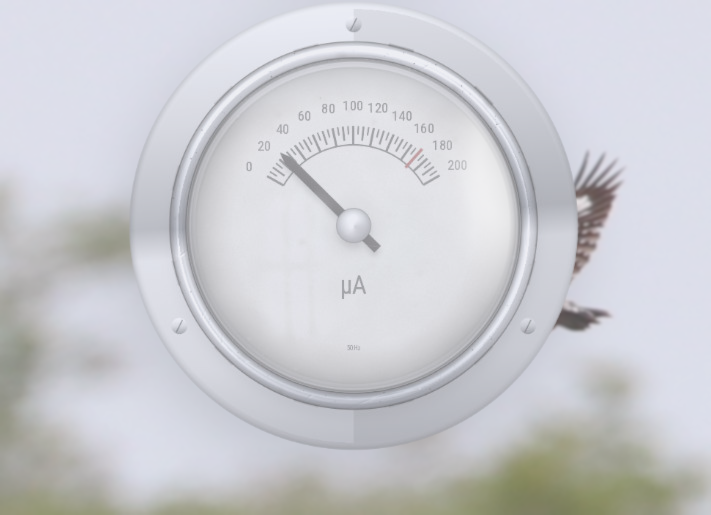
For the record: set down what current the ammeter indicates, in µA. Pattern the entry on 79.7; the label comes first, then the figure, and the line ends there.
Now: 25
